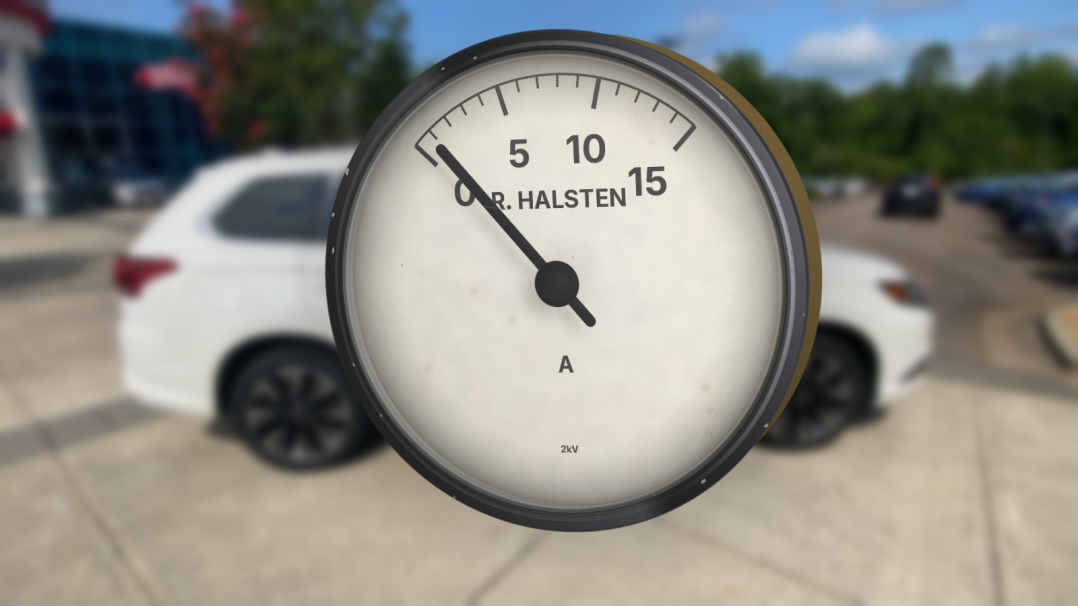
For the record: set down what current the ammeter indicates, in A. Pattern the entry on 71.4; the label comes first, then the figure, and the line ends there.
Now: 1
